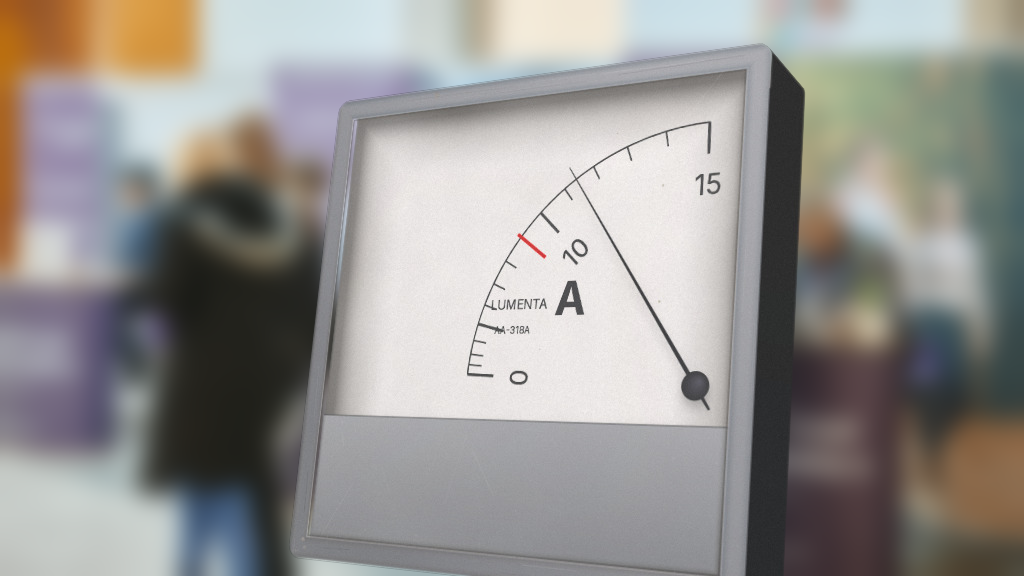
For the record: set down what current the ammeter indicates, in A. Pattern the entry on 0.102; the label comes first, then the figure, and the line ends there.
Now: 11.5
